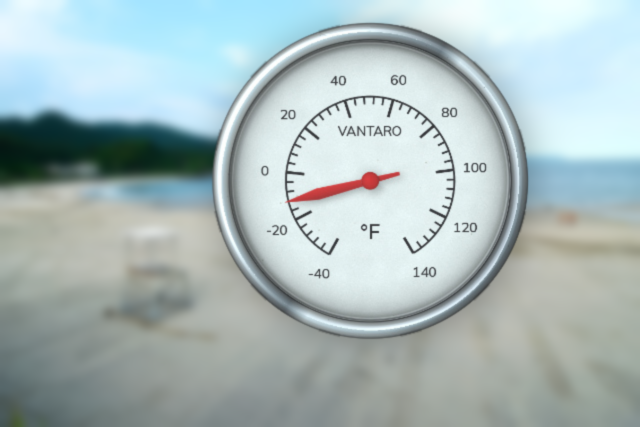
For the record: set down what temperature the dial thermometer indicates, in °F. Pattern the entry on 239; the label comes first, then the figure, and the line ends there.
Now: -12
